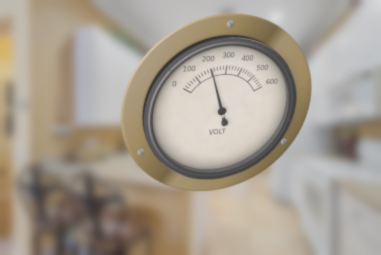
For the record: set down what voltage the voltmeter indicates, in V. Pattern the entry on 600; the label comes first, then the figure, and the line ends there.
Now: 200
